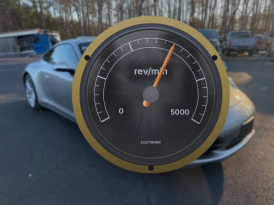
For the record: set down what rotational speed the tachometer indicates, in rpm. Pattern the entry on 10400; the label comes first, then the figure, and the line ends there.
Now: 3000
